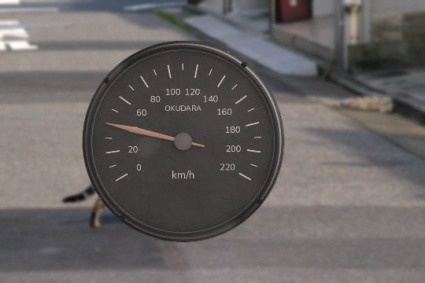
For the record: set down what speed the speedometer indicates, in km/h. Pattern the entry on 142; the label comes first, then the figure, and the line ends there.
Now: 40
